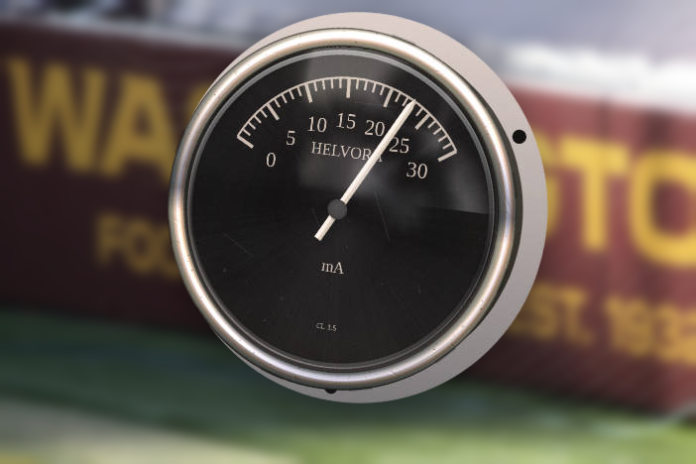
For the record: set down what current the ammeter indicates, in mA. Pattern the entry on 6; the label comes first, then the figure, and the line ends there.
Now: 23
